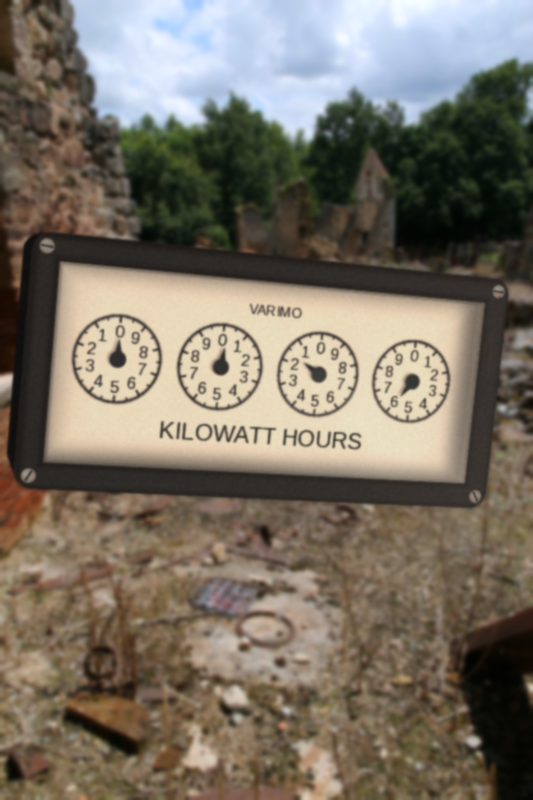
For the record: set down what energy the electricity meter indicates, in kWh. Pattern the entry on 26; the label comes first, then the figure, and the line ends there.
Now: 16
